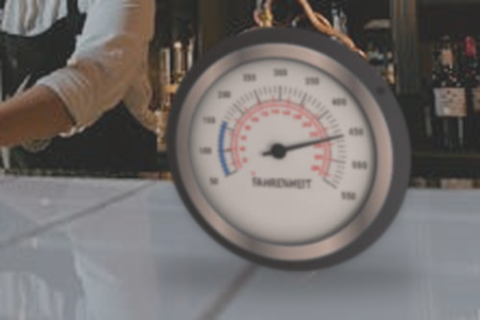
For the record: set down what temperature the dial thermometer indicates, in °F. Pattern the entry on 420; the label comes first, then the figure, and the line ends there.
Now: 450
